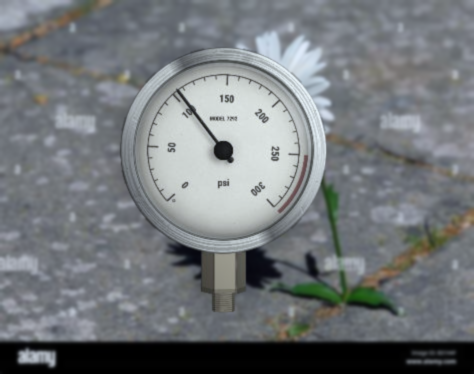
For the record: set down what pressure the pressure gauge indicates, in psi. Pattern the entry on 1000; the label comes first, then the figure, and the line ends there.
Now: 105
